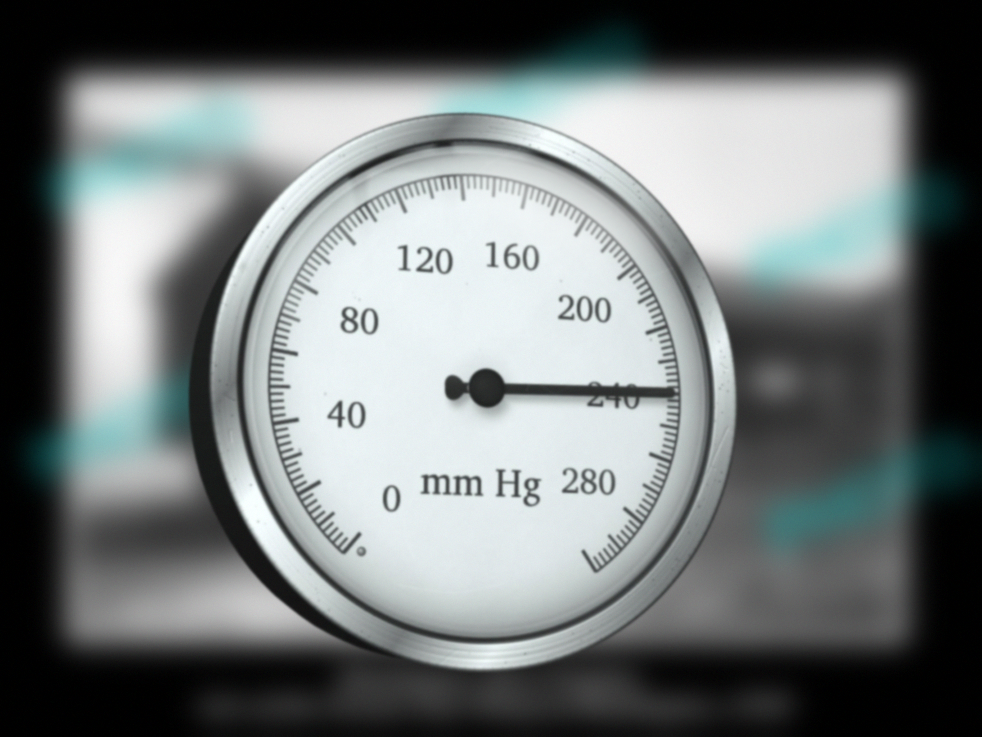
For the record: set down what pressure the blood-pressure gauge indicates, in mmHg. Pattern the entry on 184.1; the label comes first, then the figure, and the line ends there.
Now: 240
